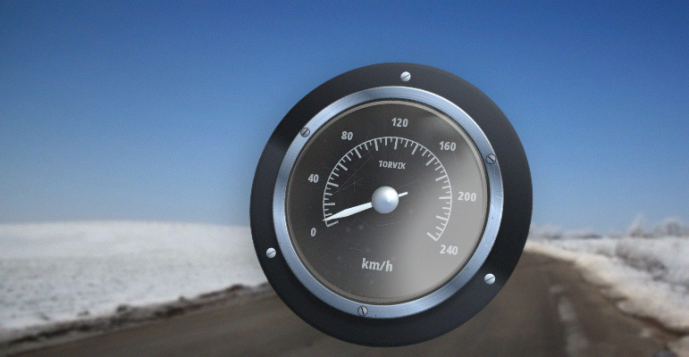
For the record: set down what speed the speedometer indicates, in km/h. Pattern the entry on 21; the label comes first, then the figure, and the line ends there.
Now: 5
